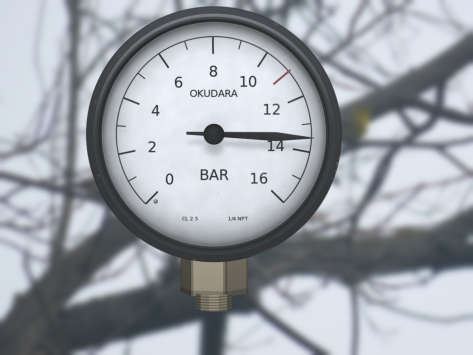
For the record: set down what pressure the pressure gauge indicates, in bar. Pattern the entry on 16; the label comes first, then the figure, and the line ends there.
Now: 13.5
